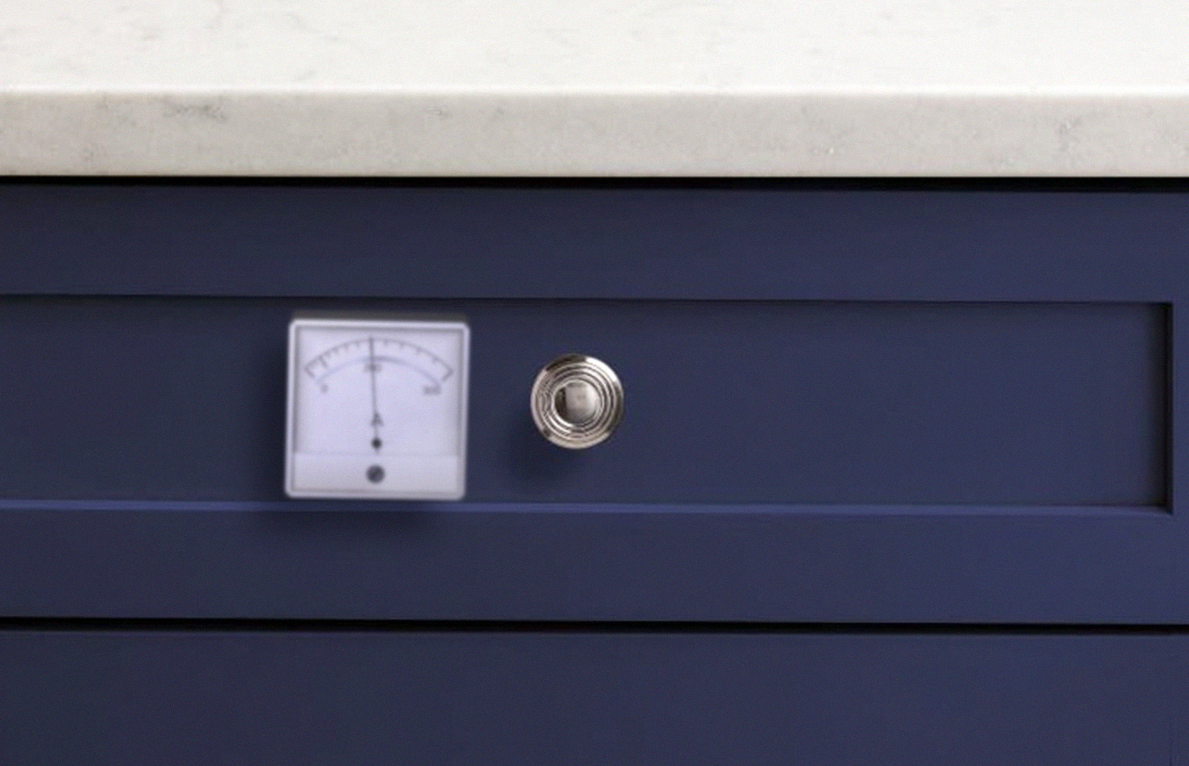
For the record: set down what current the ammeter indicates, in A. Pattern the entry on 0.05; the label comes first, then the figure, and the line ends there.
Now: 200
